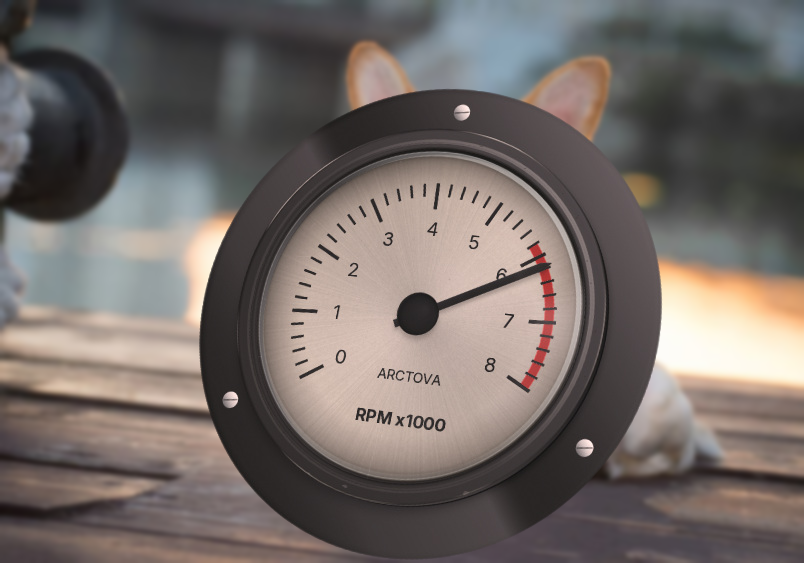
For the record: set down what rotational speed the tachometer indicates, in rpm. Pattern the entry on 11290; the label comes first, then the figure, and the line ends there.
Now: 6200
